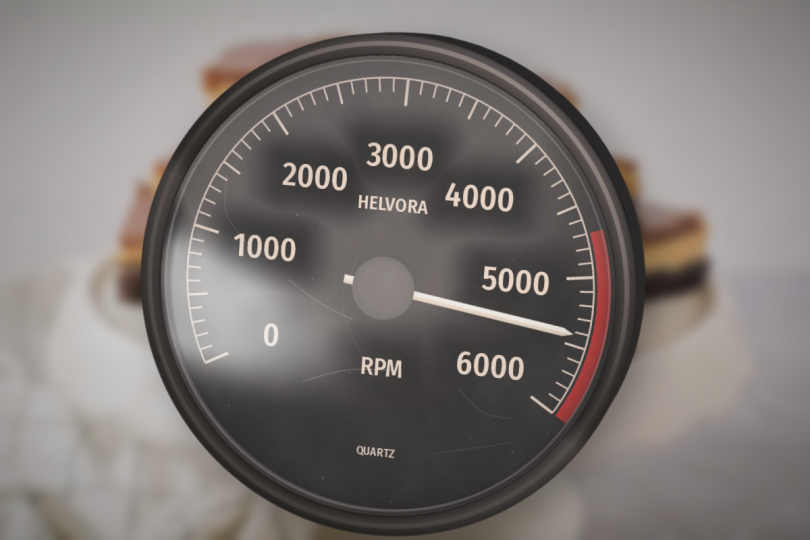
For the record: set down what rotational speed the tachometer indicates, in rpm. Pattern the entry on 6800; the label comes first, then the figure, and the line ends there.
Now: 5400
